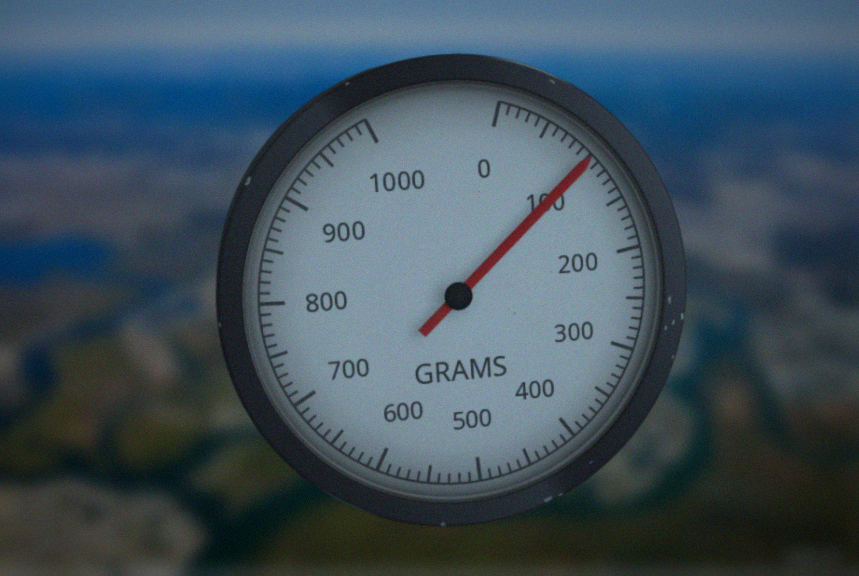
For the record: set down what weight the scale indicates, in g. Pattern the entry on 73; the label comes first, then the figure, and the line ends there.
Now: 100
